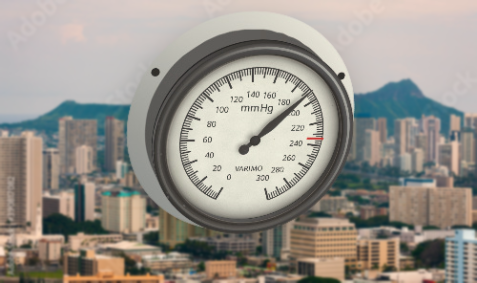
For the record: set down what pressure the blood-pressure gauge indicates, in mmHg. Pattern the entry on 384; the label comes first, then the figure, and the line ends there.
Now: 190
